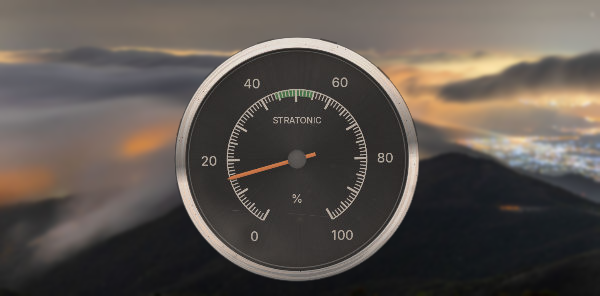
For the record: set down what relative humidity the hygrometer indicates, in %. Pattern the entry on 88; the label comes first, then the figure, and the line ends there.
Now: 15
